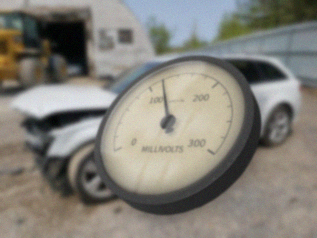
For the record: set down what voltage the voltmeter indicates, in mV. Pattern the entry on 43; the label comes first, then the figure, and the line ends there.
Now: 120
